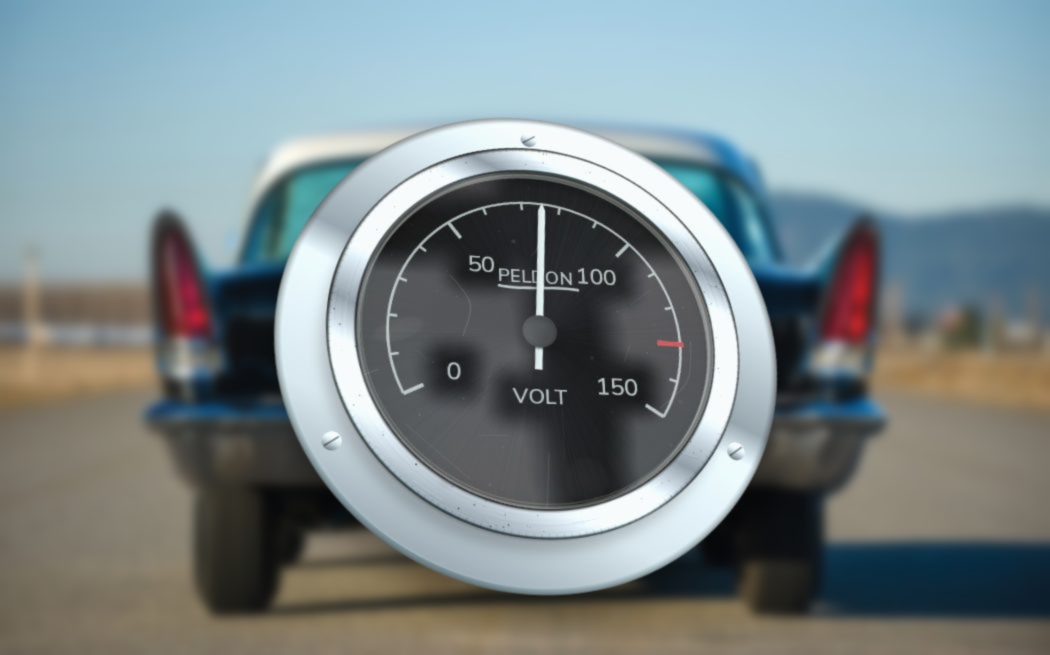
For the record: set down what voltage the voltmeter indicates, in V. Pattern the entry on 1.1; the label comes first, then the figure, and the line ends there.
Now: 75
